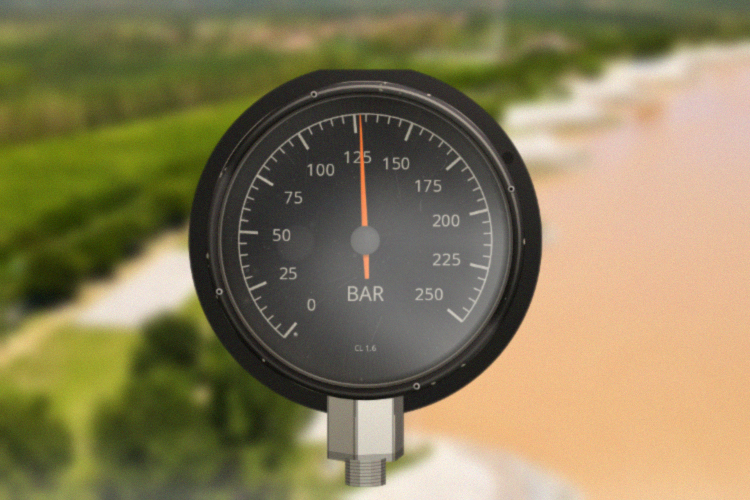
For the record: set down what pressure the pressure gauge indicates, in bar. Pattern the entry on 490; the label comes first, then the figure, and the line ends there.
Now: 127.5
